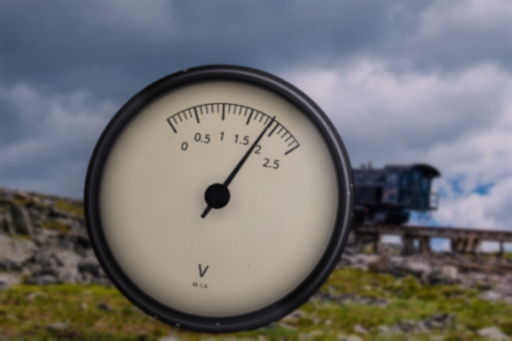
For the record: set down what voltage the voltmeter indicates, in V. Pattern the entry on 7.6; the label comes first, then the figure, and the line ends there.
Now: 1.9
